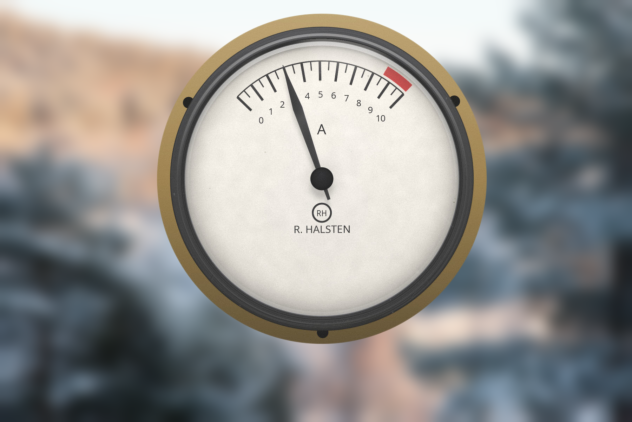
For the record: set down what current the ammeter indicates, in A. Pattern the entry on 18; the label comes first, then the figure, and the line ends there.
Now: 3
